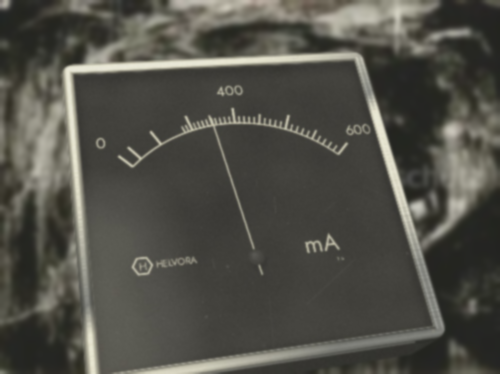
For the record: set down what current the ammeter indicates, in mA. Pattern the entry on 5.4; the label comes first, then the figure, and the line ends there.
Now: 350
